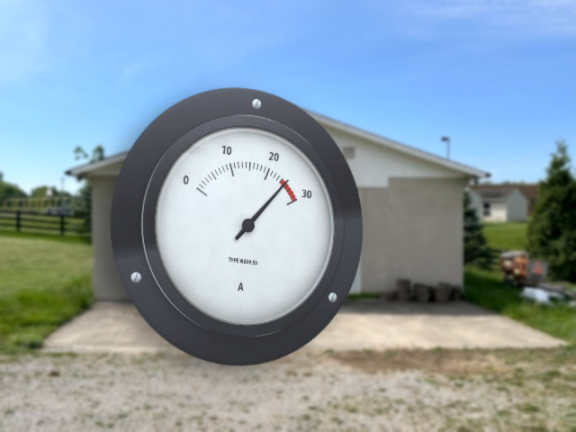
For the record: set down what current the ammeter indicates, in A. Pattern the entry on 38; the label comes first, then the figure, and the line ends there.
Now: 25
